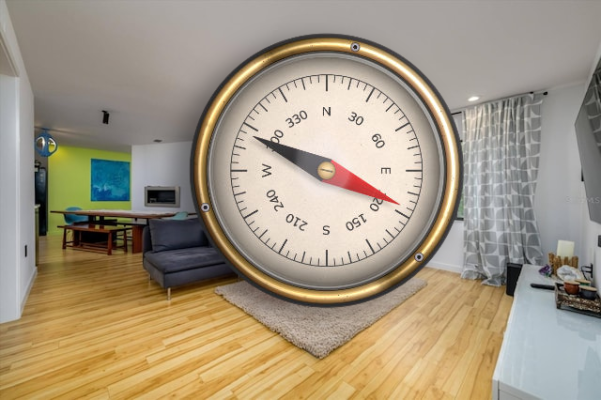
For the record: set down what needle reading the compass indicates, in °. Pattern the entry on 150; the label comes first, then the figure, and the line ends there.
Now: 115
